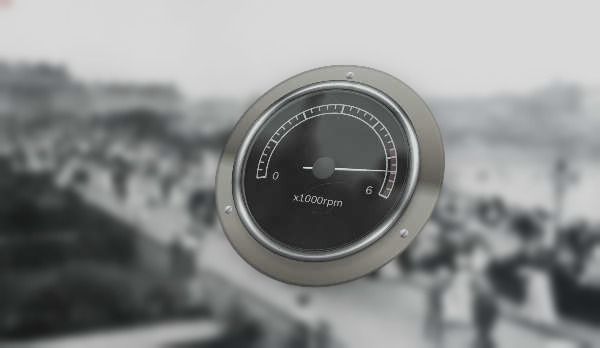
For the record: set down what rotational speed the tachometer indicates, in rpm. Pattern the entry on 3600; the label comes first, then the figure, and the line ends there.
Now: 5400
